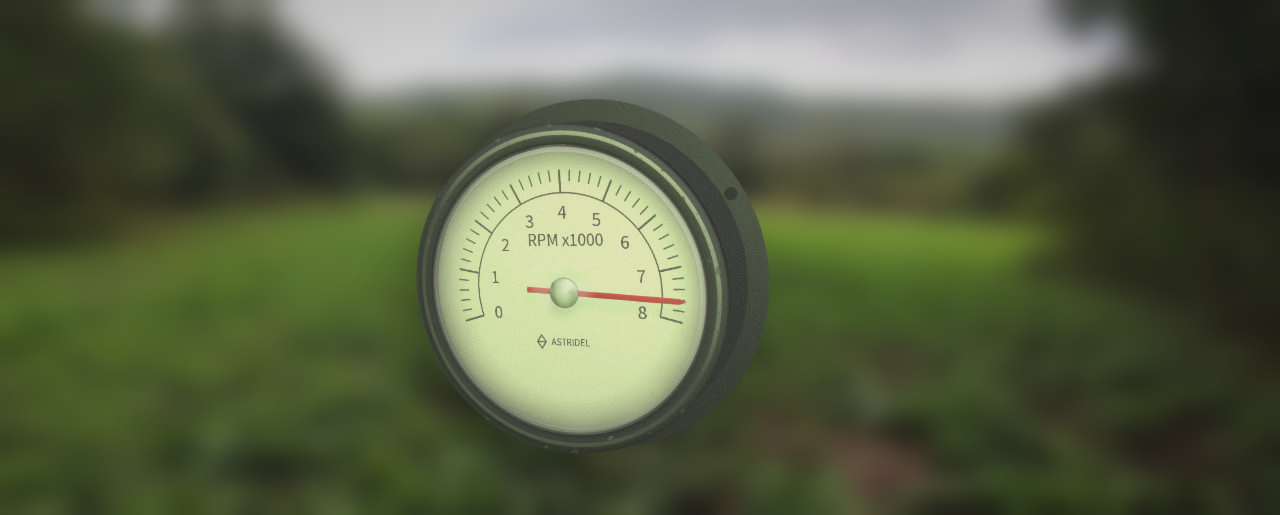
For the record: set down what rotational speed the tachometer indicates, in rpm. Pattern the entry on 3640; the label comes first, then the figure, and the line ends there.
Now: 7600
